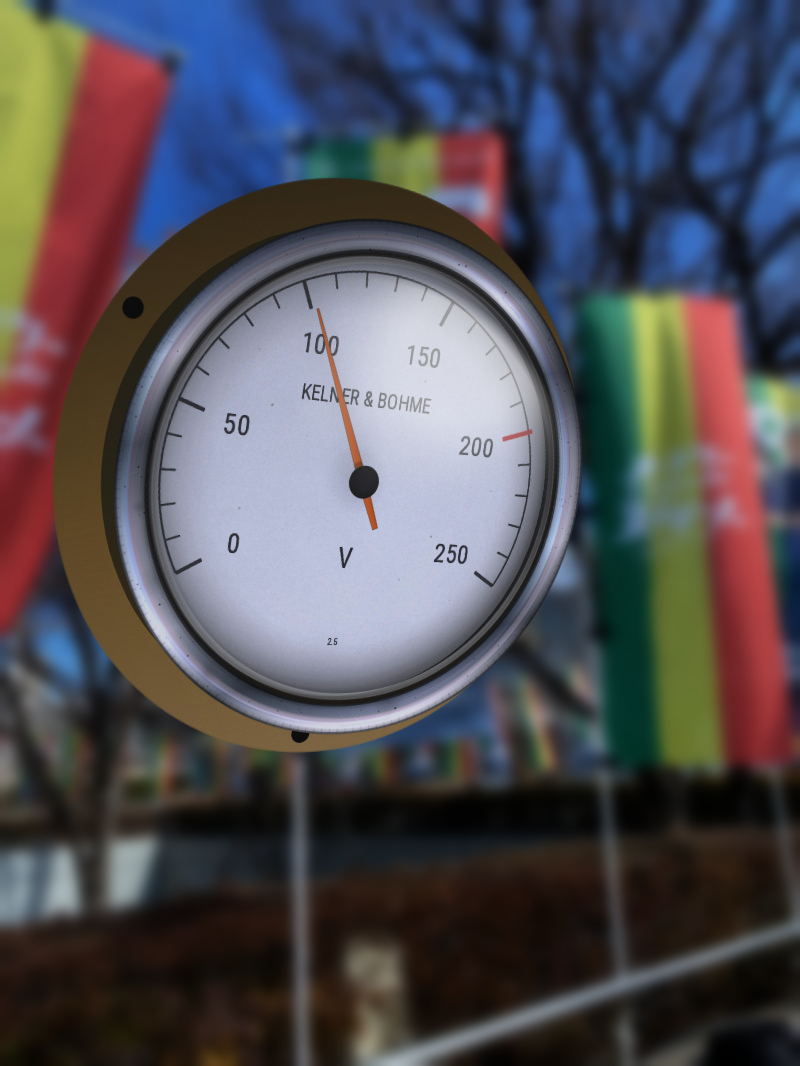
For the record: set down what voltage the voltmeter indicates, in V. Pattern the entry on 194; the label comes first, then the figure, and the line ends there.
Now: 100
